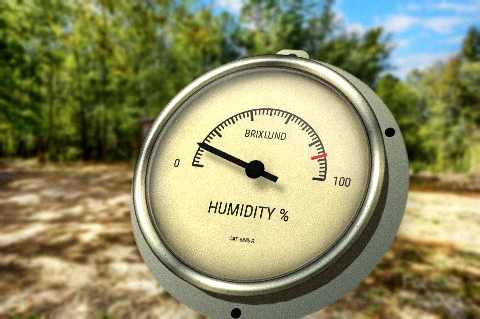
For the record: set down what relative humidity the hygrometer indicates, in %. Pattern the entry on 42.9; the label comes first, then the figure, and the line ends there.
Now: 10
